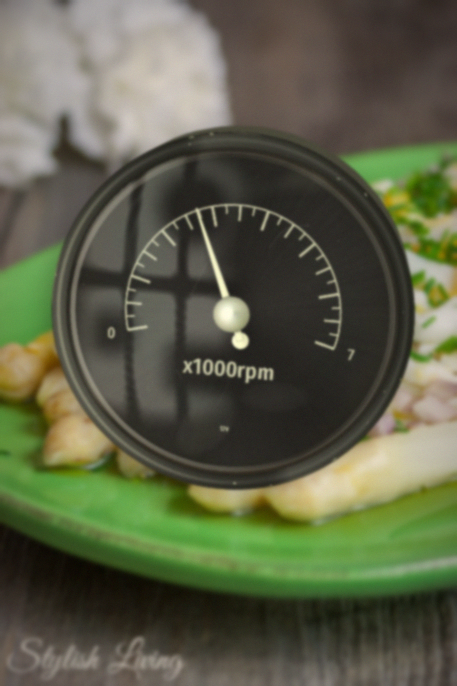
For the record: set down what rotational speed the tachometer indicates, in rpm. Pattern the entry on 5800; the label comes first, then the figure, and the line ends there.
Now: 2750
